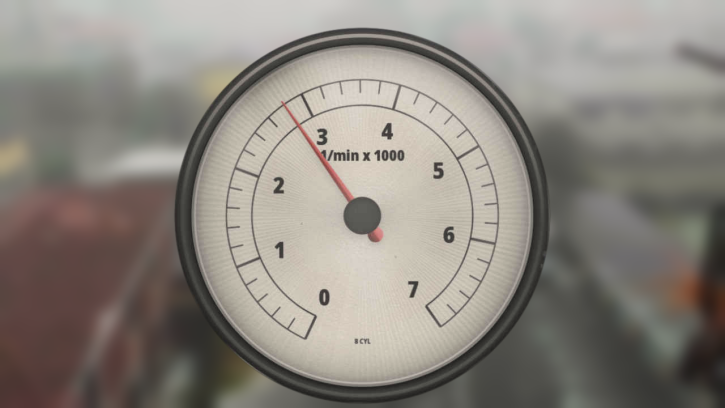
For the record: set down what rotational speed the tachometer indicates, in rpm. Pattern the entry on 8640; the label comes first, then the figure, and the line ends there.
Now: 2800
